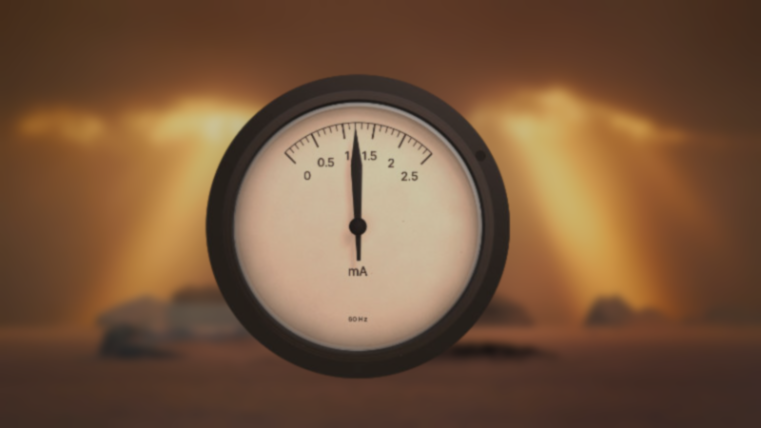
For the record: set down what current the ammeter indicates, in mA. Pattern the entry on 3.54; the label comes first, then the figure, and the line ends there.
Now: 1.2
